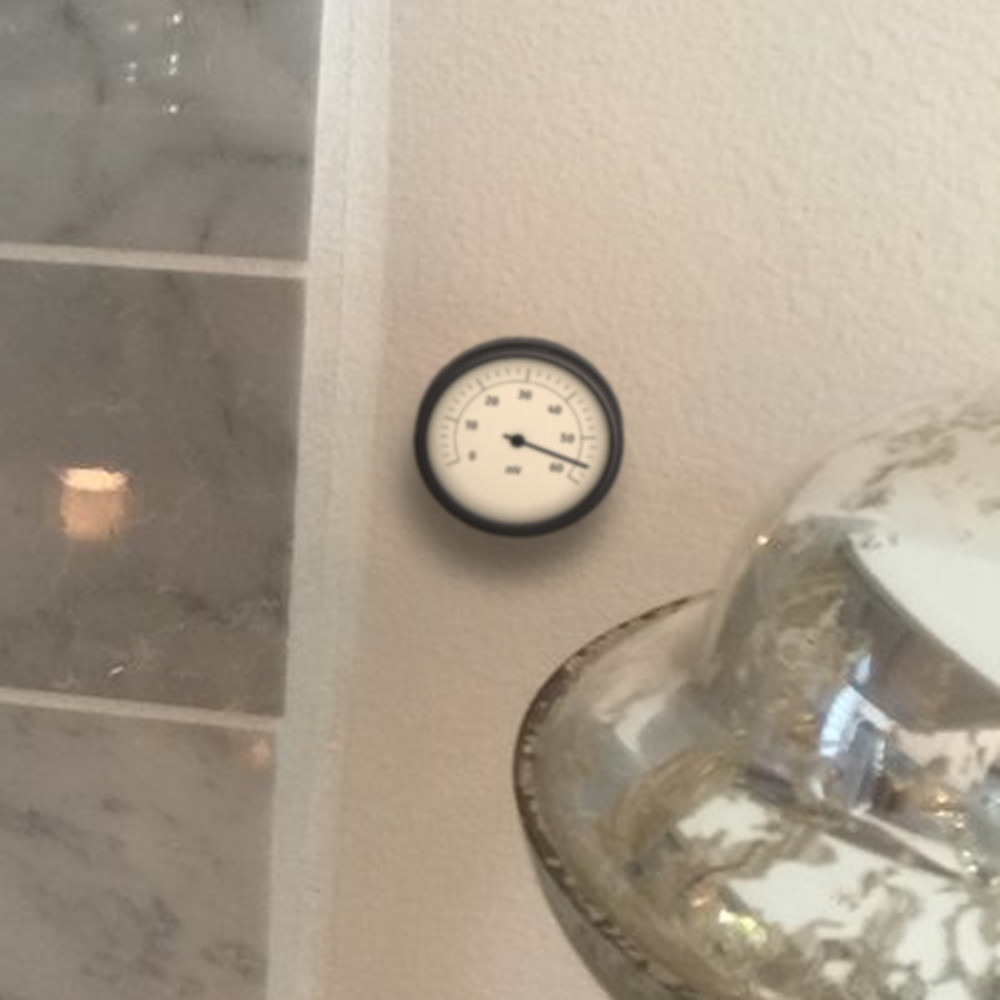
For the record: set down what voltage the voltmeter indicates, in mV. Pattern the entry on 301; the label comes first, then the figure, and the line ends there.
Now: 56
